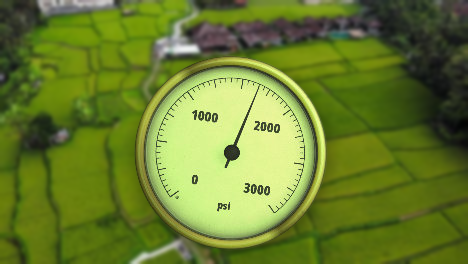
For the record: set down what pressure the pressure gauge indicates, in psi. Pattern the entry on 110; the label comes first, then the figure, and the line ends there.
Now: 1650
